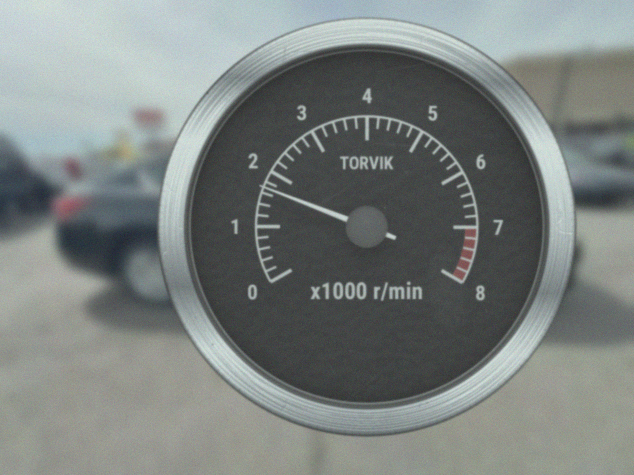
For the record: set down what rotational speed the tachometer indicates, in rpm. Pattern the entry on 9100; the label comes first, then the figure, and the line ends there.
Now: 1700
